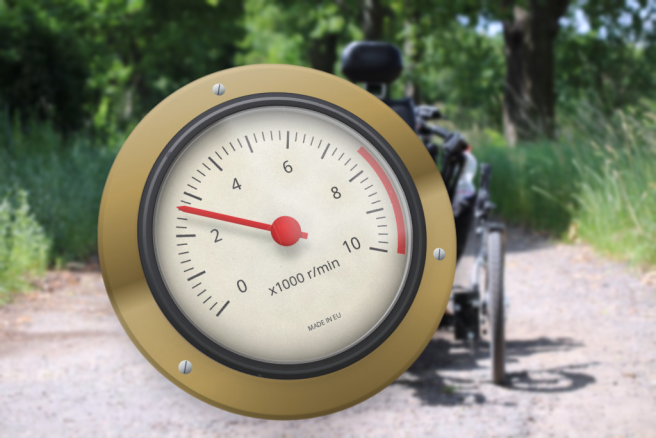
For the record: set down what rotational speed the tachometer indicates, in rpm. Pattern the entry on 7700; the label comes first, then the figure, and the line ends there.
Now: 2600
